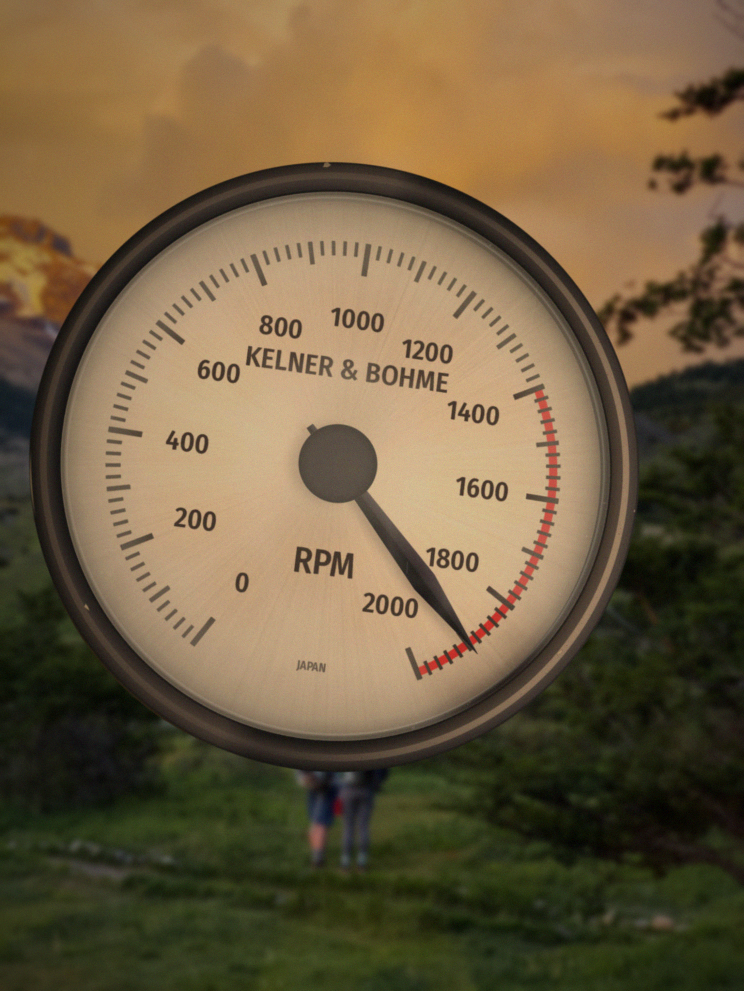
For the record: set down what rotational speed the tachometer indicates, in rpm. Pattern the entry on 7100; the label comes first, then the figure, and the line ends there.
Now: 1900
